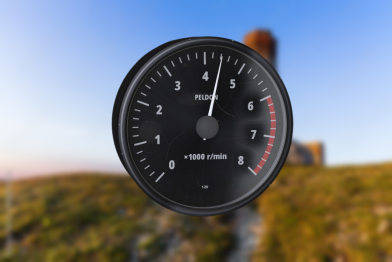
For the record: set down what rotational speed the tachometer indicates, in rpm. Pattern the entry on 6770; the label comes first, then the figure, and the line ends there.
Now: 4400
